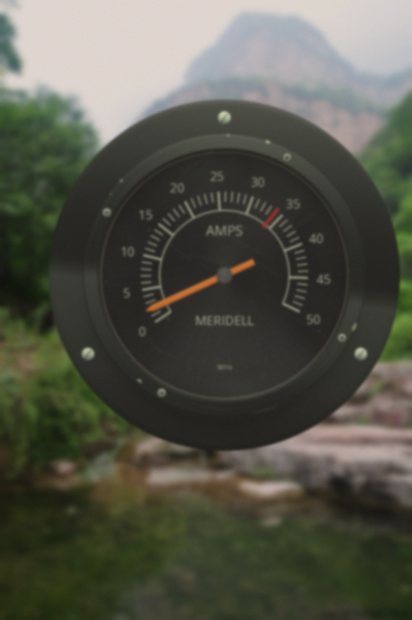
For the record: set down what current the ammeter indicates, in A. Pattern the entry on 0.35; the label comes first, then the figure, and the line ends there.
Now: 2
